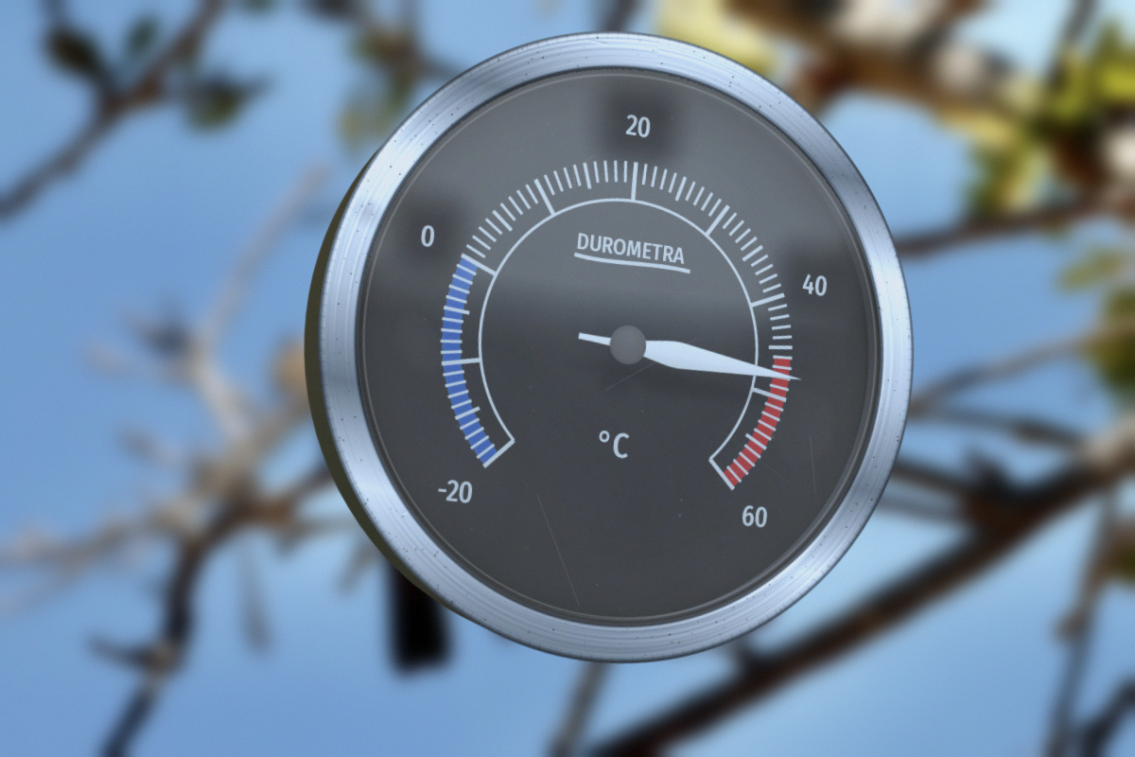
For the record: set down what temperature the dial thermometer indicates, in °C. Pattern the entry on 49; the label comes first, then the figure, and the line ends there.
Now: 48
